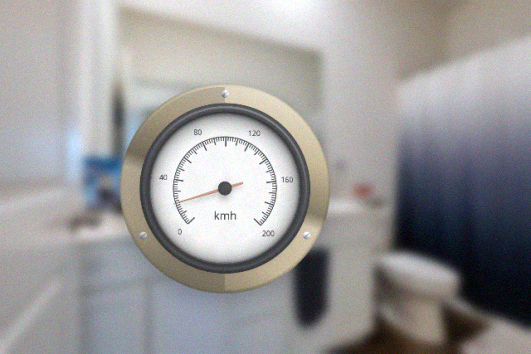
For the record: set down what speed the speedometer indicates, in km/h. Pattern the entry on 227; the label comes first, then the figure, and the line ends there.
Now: 20
